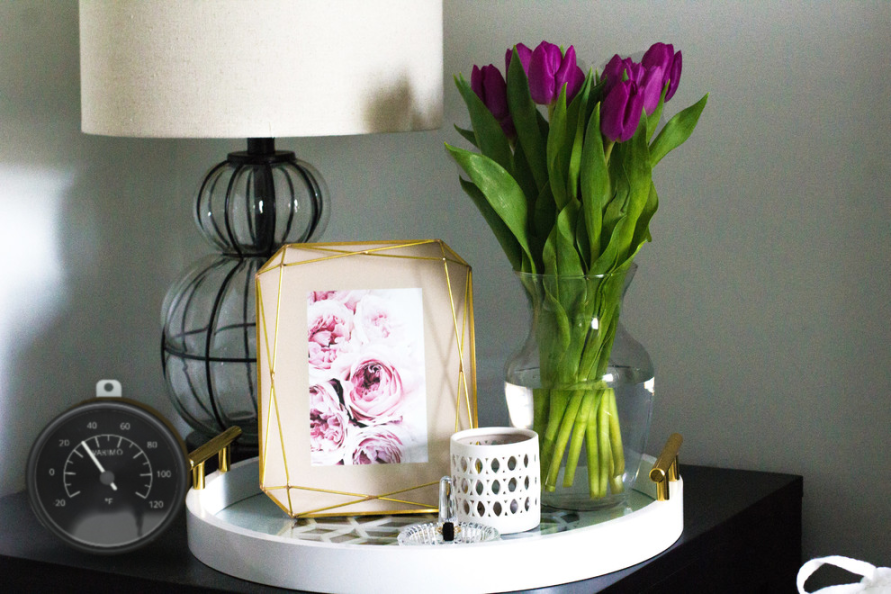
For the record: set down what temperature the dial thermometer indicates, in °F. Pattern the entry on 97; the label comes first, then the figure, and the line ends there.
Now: 30
